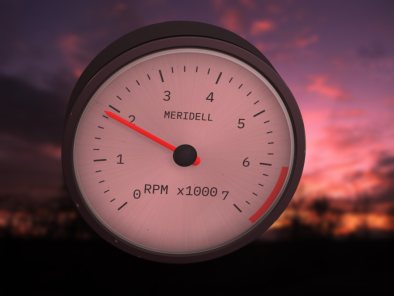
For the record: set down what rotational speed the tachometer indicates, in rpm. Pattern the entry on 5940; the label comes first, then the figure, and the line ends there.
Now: 1900
